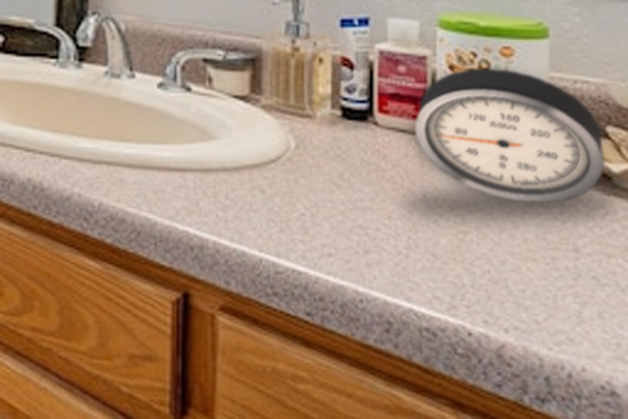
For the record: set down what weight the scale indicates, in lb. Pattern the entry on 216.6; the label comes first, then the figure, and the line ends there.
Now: 70
